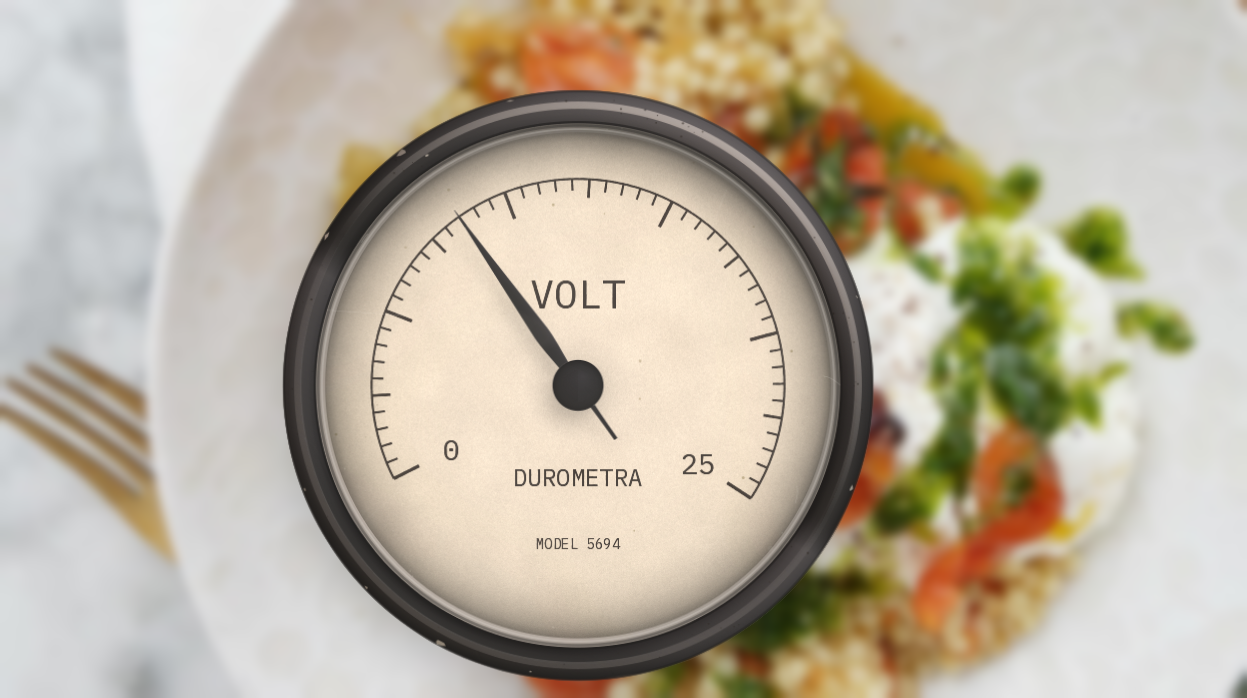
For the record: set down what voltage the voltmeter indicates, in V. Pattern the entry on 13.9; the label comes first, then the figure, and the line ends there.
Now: 8.5
